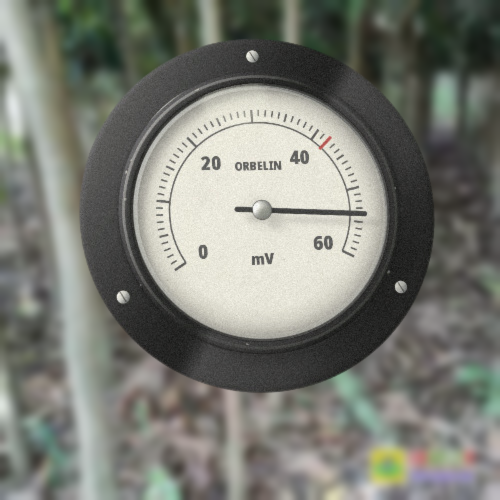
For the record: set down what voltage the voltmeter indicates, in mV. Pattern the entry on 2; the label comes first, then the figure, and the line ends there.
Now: 54
